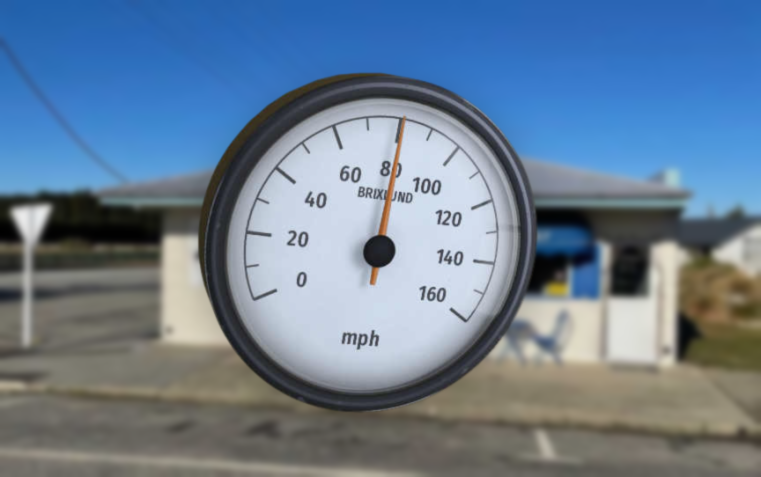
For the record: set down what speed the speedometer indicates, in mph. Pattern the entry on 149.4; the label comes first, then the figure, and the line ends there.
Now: 80
